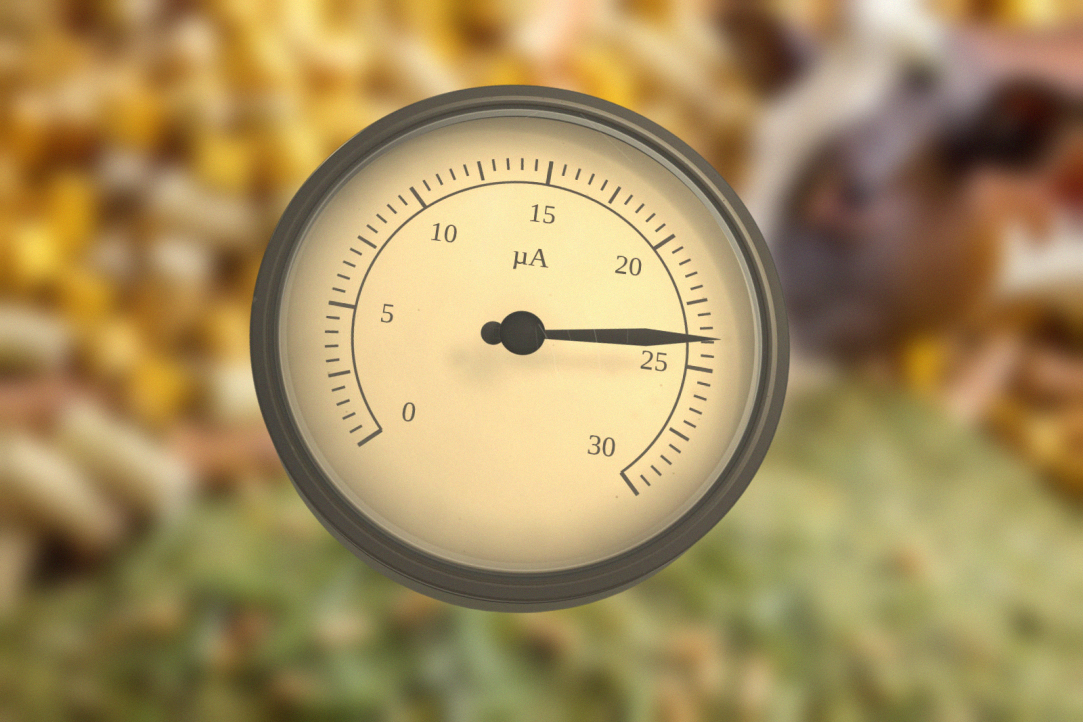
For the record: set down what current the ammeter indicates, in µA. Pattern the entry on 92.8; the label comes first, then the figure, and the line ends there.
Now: 24
